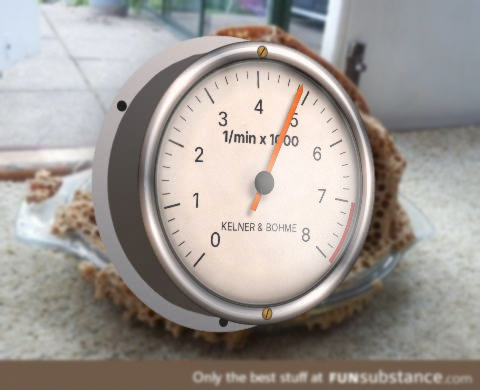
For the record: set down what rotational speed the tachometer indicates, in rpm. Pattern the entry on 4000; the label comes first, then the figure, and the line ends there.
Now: 4800
